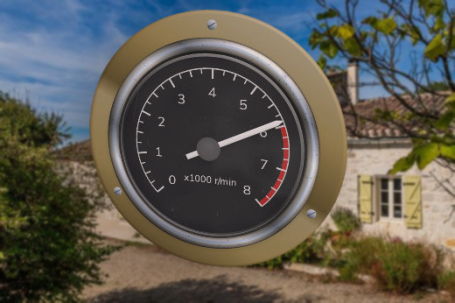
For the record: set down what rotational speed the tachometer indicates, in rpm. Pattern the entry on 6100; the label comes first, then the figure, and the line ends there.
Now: 5875
